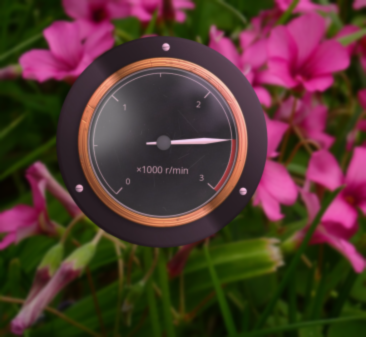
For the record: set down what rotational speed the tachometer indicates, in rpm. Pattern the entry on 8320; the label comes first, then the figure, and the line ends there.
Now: 2500
